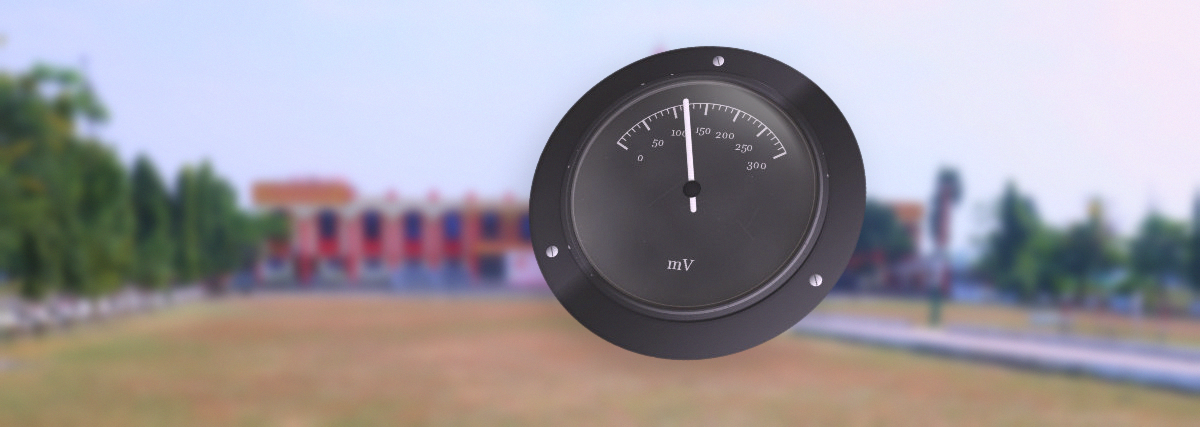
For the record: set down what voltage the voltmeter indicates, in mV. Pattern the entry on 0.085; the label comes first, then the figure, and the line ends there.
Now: 120
